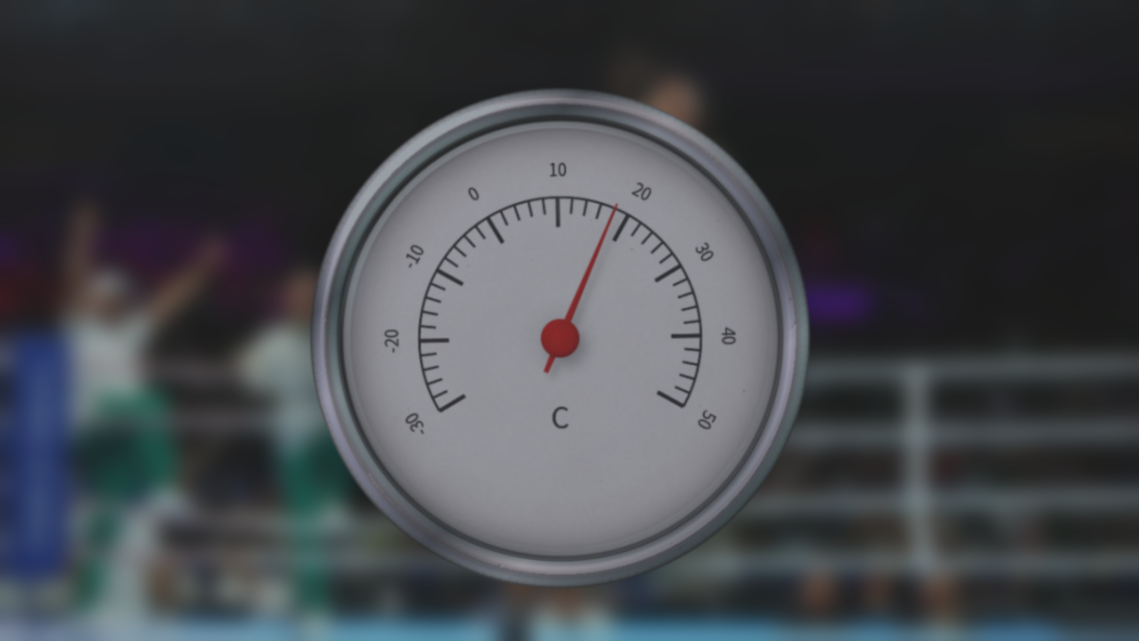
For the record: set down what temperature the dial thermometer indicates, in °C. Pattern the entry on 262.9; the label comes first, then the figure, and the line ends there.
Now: 18
